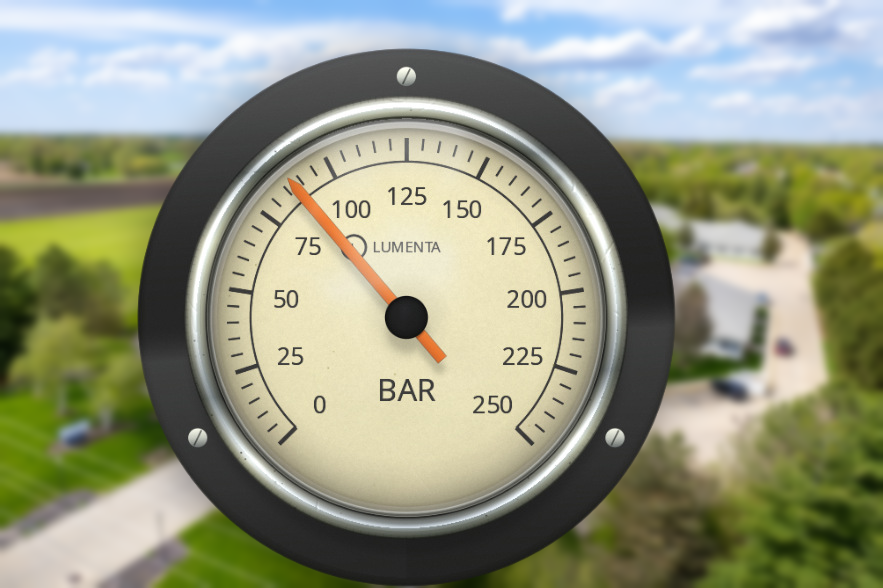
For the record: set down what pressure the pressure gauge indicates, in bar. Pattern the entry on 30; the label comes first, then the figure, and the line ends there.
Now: 87.5
